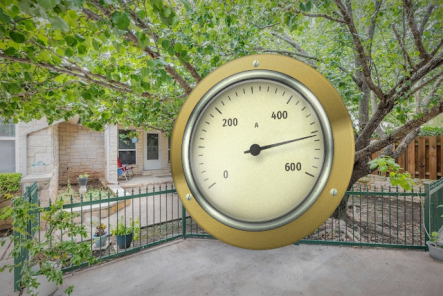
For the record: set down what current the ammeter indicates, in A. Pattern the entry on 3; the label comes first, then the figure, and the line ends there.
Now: 510
